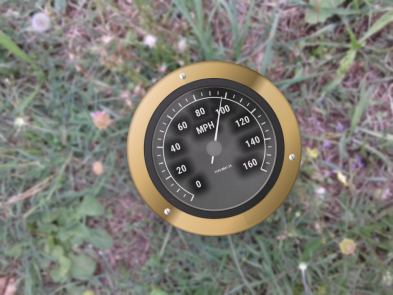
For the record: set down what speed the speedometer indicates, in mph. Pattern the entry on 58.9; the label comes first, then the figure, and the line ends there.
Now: 97.5
